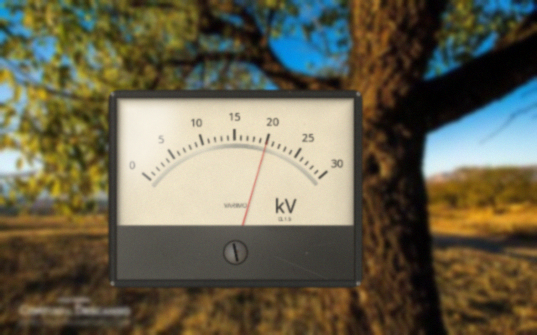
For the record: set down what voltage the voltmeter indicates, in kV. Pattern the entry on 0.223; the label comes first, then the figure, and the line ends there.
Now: 20
